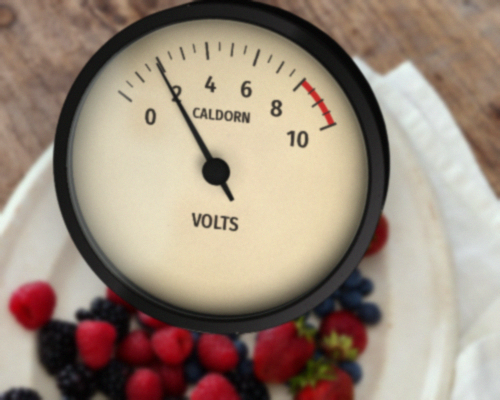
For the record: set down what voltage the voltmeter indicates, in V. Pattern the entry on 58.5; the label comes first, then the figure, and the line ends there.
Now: 2
